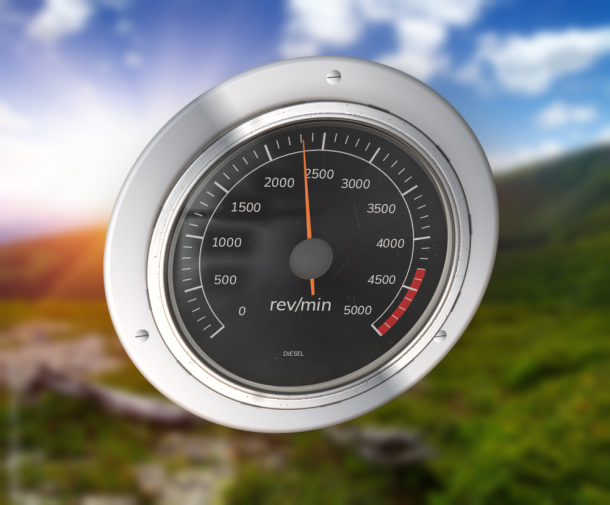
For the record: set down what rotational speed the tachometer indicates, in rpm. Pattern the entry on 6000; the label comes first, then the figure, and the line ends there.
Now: 2300
